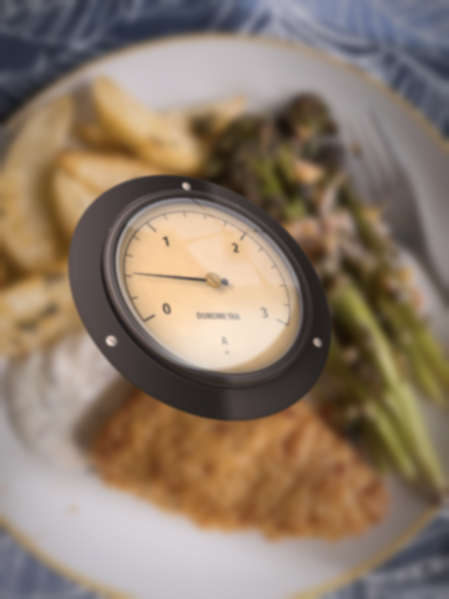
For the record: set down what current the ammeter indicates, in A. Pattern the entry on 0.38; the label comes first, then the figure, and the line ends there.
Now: 0.4
